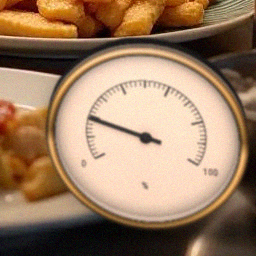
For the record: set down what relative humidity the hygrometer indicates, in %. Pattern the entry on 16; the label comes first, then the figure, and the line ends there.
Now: 20
